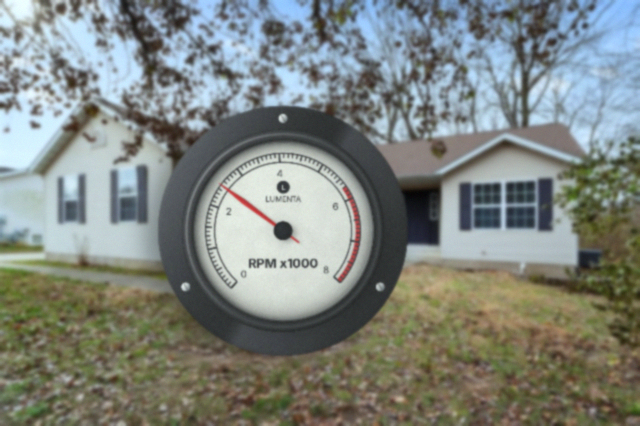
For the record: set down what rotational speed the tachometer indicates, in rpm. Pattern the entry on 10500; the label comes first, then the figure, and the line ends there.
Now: 2500
